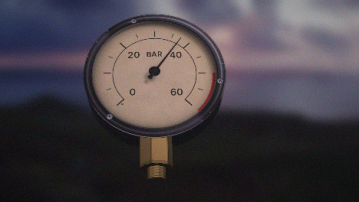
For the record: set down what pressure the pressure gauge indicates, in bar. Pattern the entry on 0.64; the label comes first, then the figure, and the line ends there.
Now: 37.5
